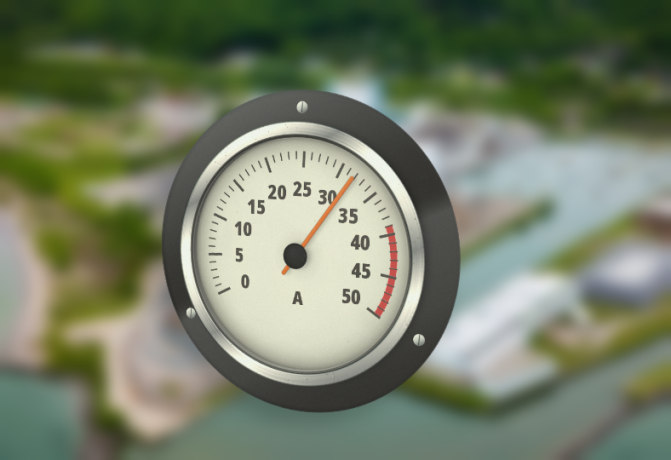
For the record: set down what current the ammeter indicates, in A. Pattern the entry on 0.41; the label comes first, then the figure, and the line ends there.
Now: 32
